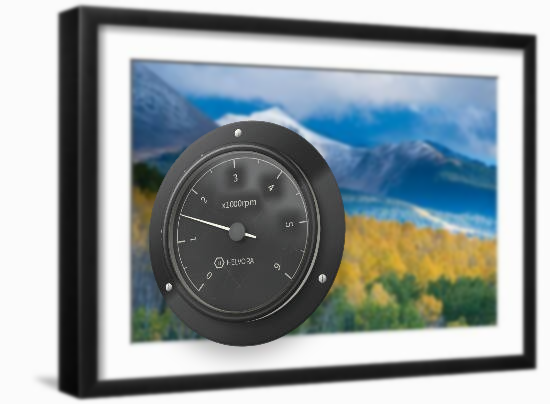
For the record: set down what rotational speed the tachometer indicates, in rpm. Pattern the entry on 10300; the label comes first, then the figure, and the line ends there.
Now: 1500
